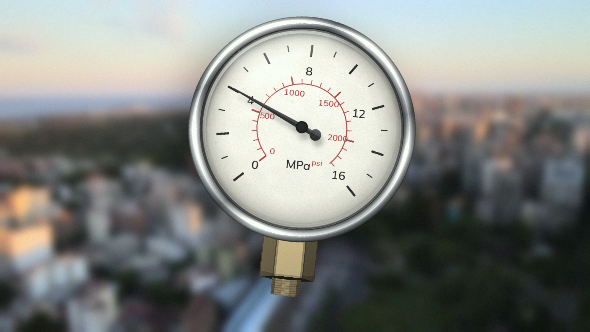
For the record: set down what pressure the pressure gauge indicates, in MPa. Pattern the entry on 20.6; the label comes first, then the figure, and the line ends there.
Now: 4
